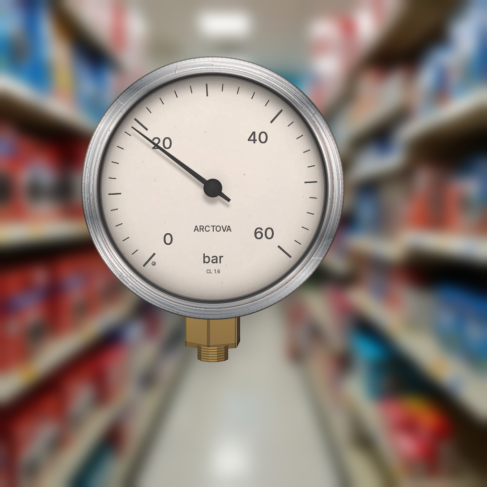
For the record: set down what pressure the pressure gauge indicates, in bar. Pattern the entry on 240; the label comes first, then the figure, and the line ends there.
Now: 19
